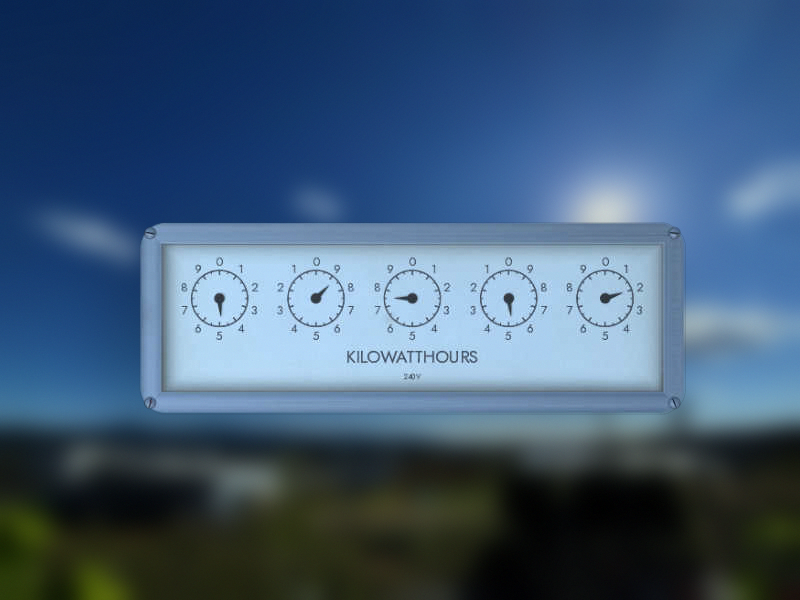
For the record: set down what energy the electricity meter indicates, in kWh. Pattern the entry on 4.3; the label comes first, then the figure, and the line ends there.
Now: 48752
